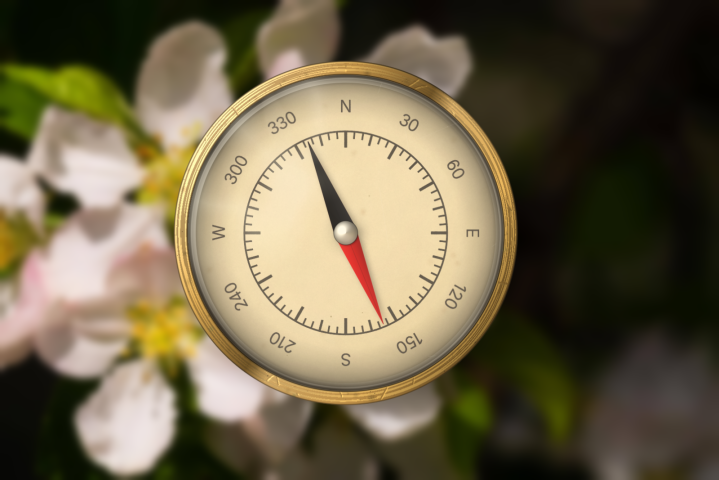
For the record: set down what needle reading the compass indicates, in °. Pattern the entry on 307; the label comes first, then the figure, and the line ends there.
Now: 157.5
